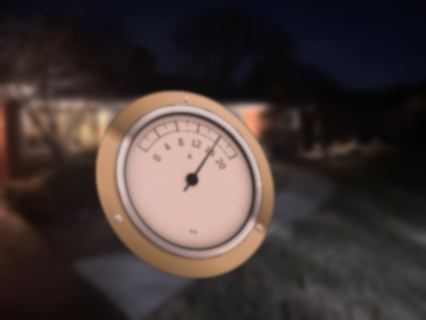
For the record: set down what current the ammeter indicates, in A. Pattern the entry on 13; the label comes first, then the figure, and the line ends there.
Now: 16
